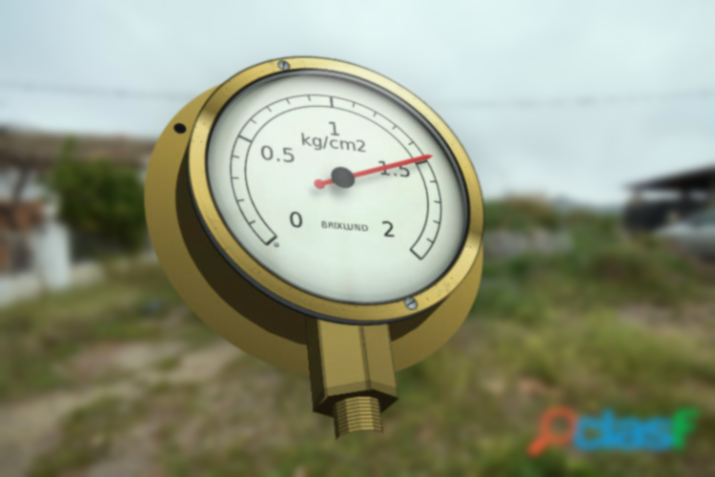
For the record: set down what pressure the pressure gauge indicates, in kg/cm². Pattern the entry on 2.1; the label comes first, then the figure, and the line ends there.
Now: 1.5
